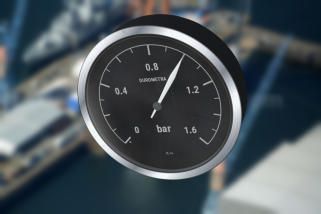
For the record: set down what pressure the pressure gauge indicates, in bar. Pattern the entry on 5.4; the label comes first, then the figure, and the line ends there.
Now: 1
